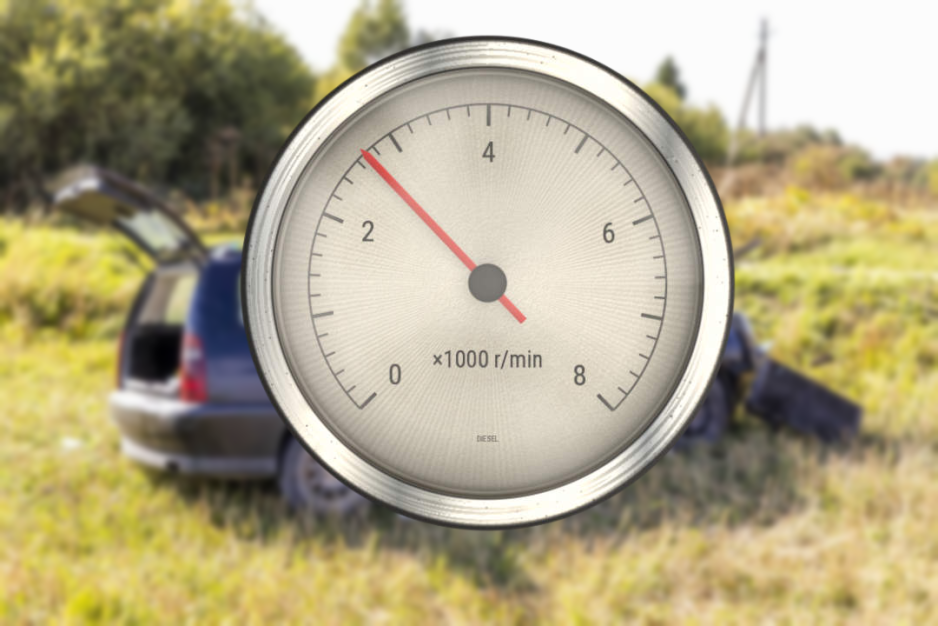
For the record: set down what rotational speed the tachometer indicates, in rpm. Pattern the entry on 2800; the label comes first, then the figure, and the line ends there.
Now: 2700
